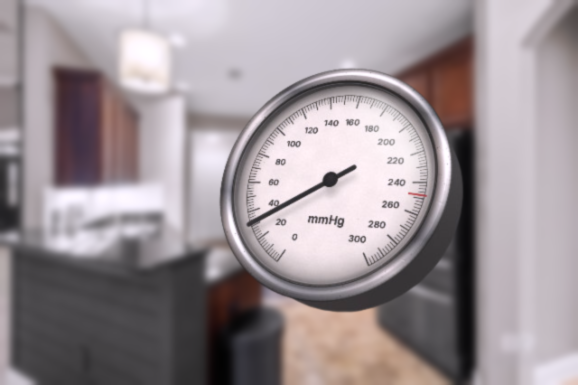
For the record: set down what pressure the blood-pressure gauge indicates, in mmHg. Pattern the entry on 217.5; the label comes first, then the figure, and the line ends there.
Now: 30
